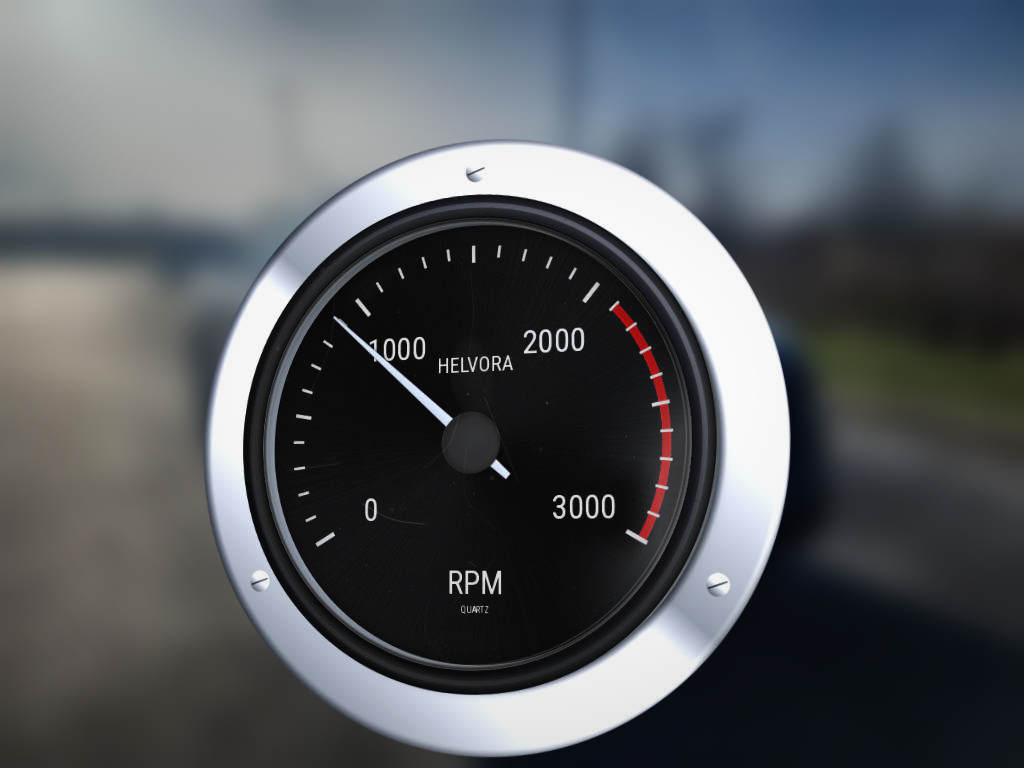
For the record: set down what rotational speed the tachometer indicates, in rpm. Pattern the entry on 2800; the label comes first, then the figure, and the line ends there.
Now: 900
